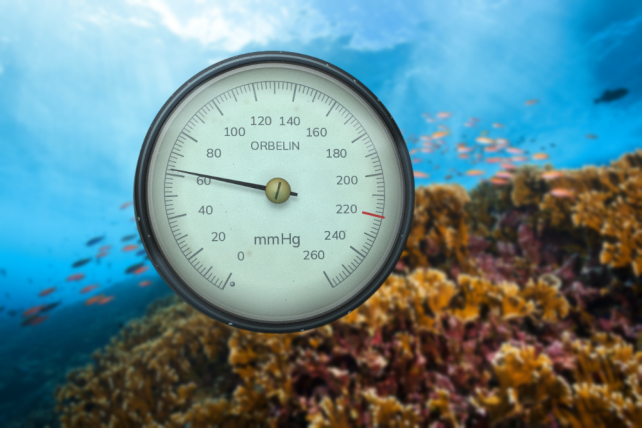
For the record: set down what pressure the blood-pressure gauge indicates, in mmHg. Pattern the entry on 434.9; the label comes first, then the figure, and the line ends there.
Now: 62
